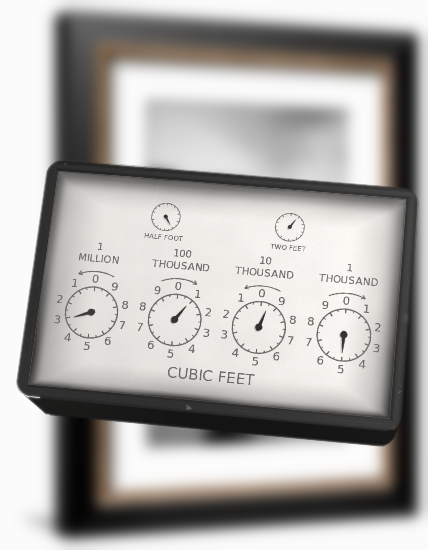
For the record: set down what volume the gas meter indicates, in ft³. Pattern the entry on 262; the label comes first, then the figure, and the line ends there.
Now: 309500
